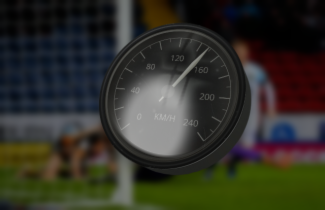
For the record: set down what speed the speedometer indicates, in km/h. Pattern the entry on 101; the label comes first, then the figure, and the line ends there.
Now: 150
